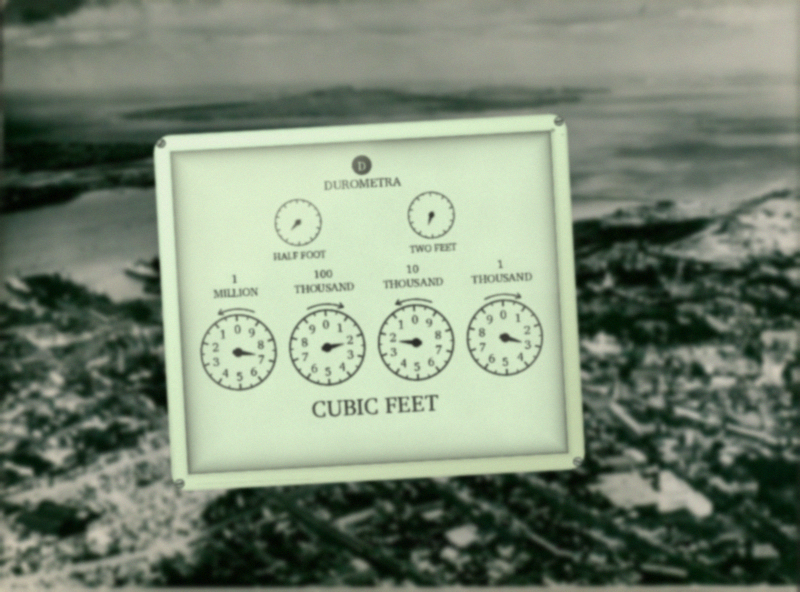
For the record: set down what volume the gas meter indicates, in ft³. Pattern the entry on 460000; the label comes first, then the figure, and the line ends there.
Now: 722300
